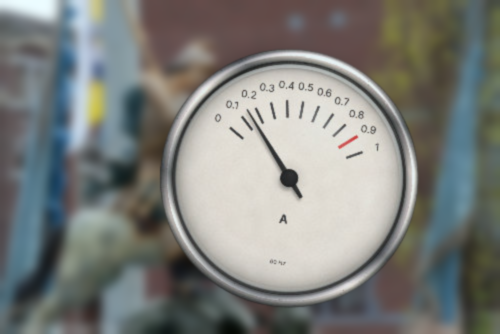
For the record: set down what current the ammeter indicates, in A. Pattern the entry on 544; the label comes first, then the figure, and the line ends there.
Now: 0.15
